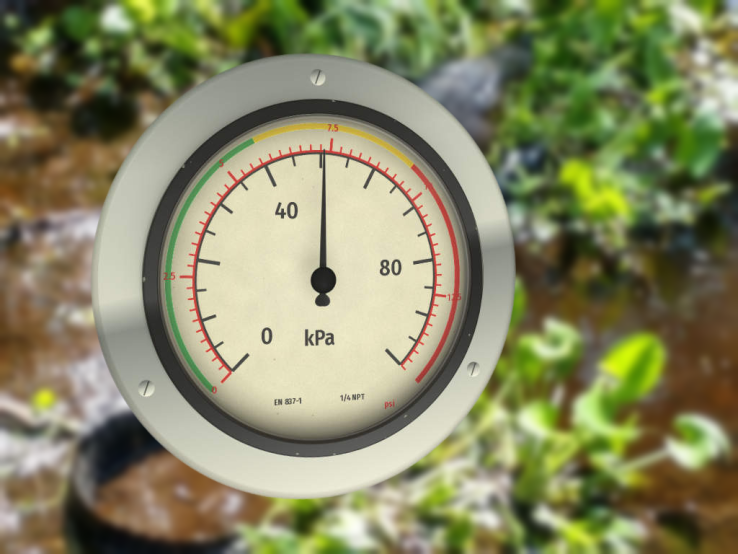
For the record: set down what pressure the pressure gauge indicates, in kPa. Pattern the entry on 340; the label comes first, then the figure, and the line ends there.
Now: 50
